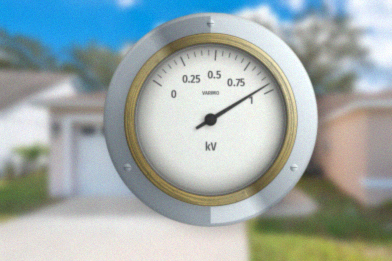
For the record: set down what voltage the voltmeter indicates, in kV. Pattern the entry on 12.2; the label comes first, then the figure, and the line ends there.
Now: 0.95
